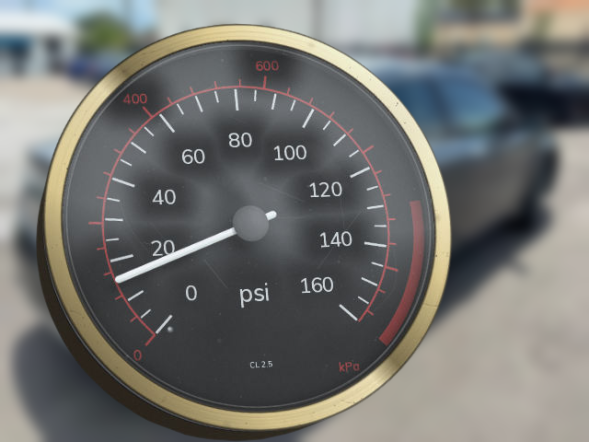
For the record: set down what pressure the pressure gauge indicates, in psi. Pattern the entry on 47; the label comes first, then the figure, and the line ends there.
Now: 15
